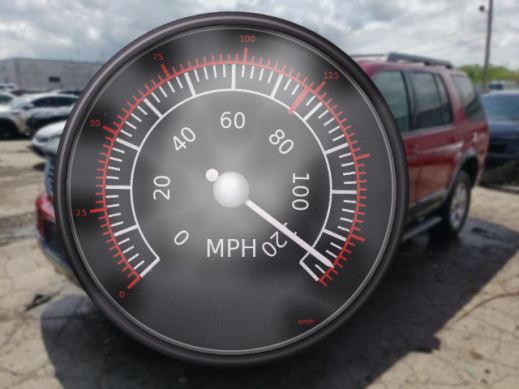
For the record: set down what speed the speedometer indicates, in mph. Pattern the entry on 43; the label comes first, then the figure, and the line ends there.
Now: 116
